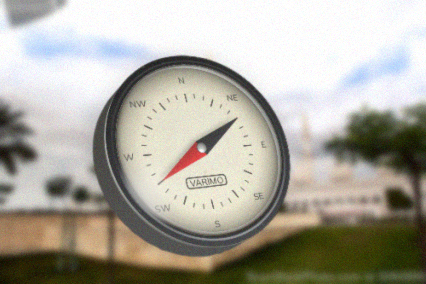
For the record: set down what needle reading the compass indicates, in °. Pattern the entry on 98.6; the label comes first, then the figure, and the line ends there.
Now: 240
